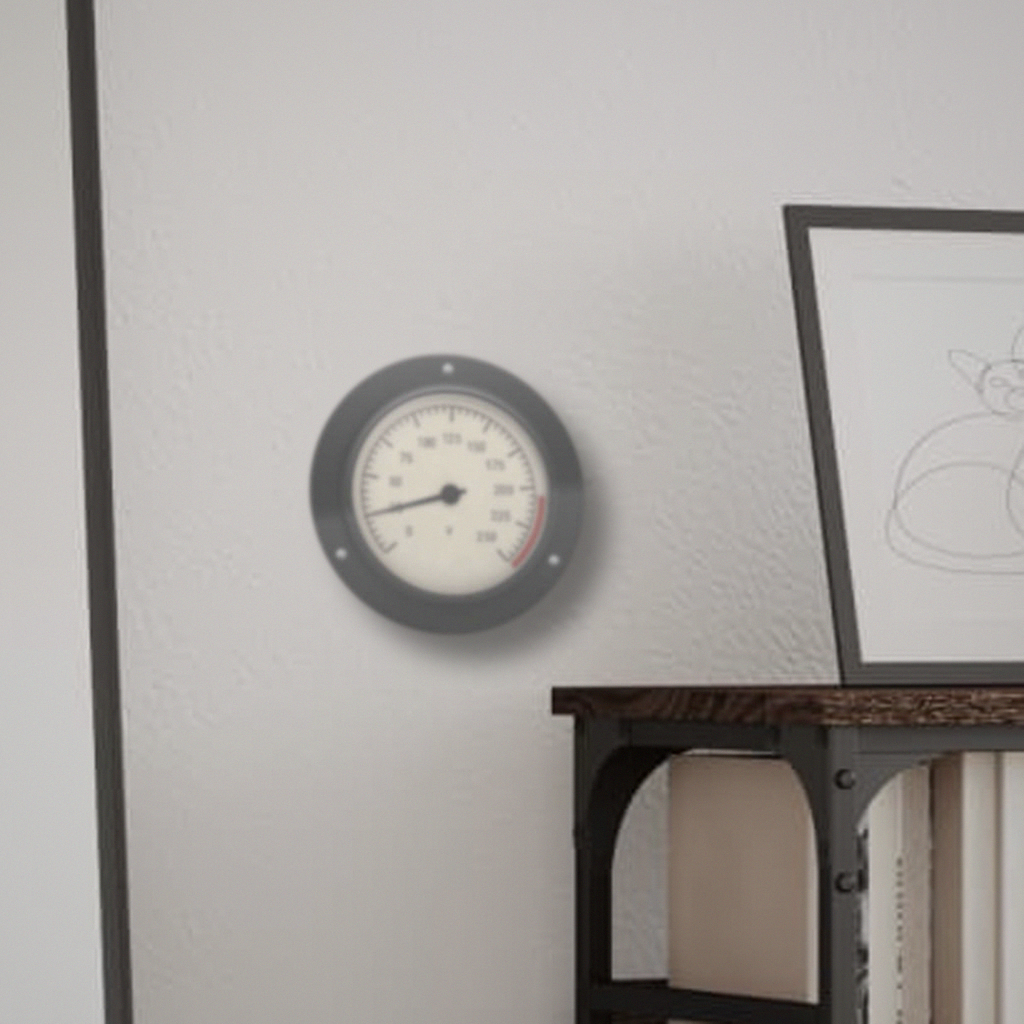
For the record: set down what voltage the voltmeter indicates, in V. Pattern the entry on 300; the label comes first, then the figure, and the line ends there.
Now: 25
